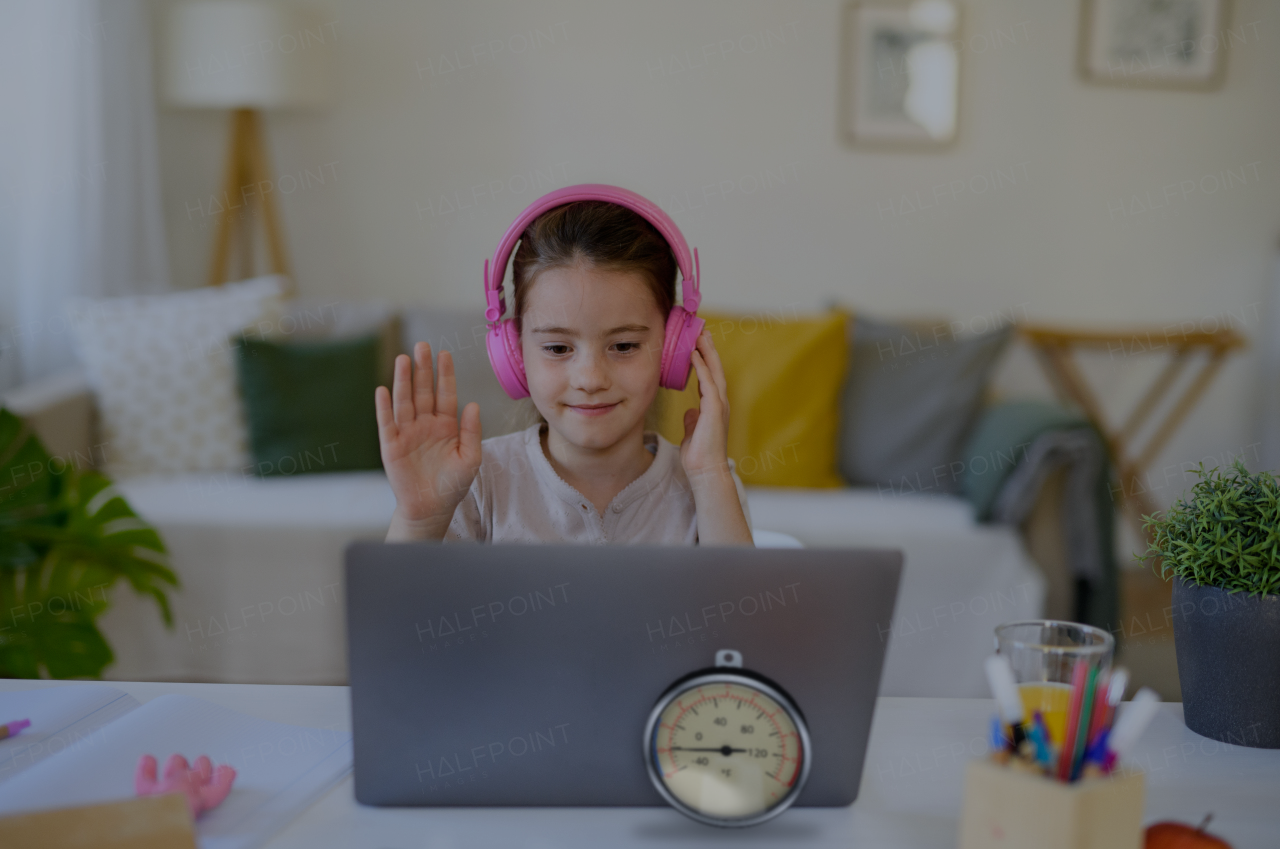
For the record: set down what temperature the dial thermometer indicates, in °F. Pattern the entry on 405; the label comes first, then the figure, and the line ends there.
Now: -20
